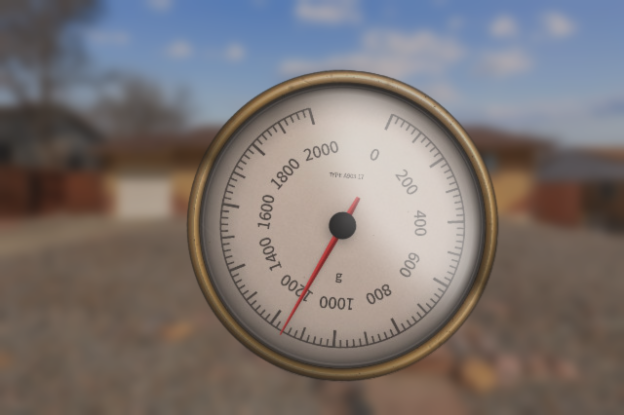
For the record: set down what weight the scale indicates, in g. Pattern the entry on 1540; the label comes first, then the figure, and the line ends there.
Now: 1160
